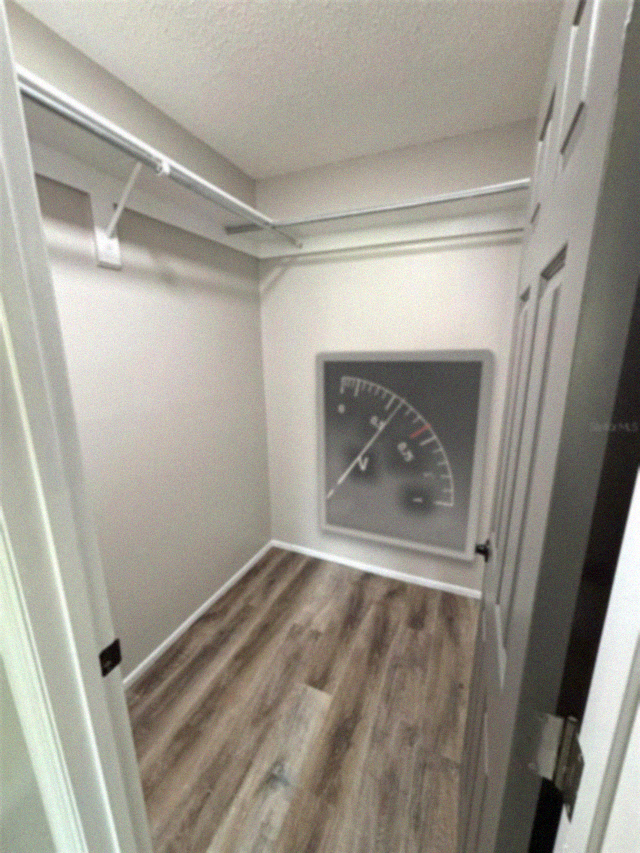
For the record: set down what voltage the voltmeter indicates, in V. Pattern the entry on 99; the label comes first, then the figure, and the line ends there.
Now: 0.55
